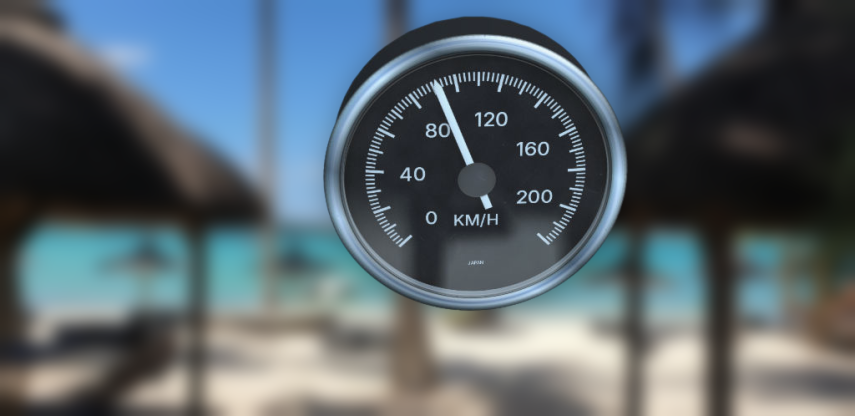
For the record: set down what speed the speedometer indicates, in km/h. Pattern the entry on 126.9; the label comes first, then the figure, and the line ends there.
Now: 92
